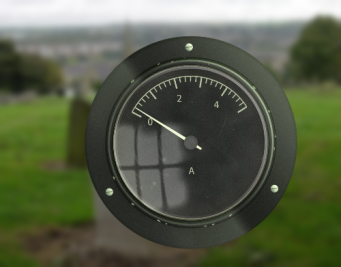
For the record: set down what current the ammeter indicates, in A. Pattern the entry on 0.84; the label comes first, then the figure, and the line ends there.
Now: 0.2
